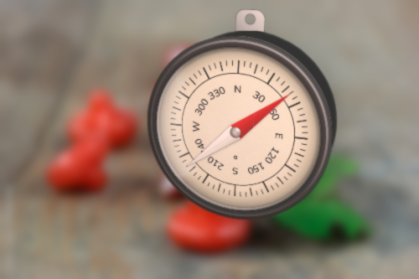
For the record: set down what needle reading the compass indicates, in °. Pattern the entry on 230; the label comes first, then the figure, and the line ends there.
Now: 50
